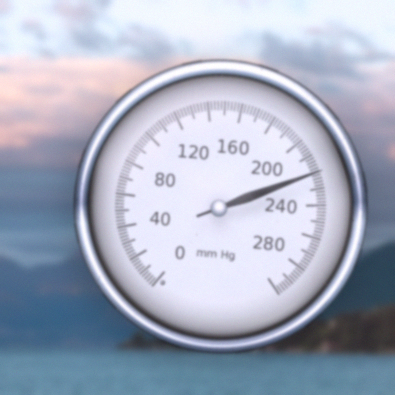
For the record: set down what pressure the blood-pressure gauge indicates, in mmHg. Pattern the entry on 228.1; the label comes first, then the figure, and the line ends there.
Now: 220
